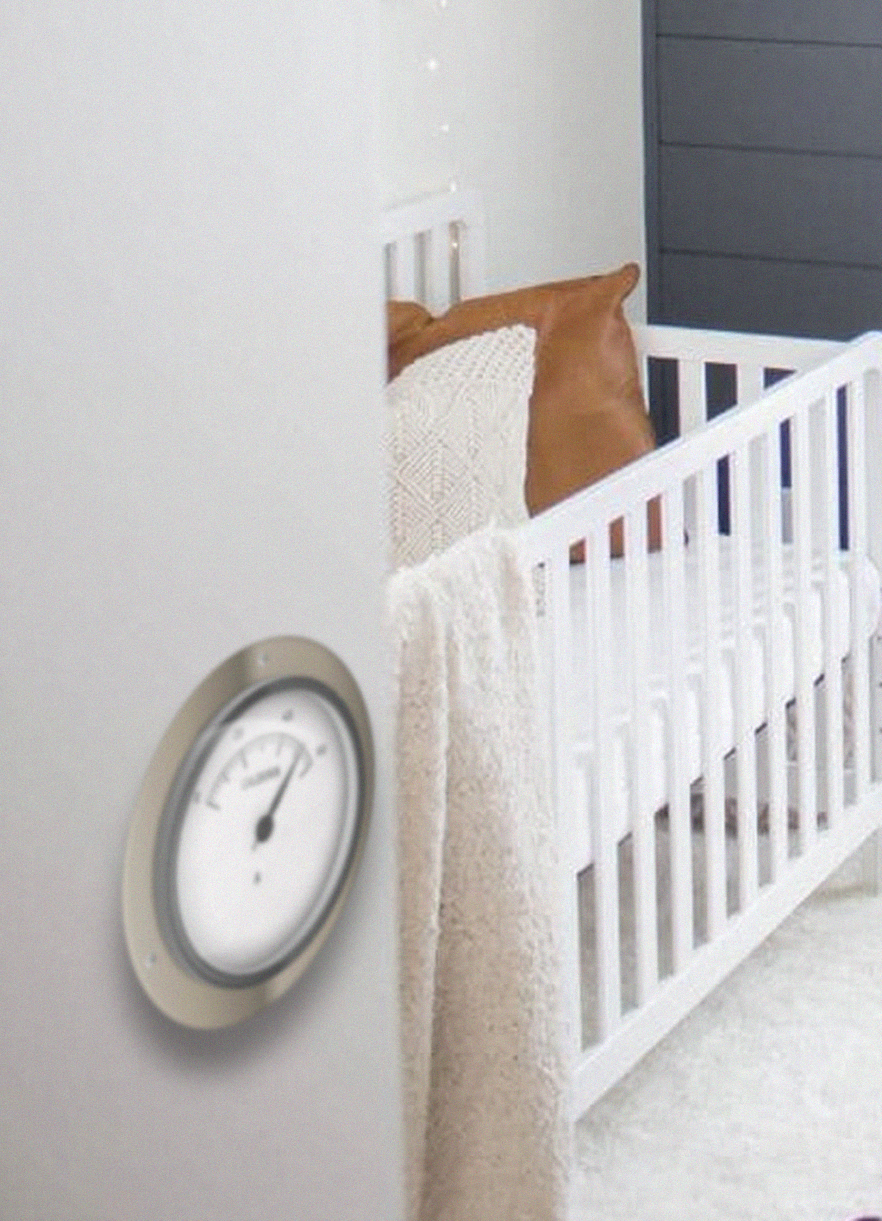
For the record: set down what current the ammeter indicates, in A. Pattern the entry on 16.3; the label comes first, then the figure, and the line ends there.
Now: 50
